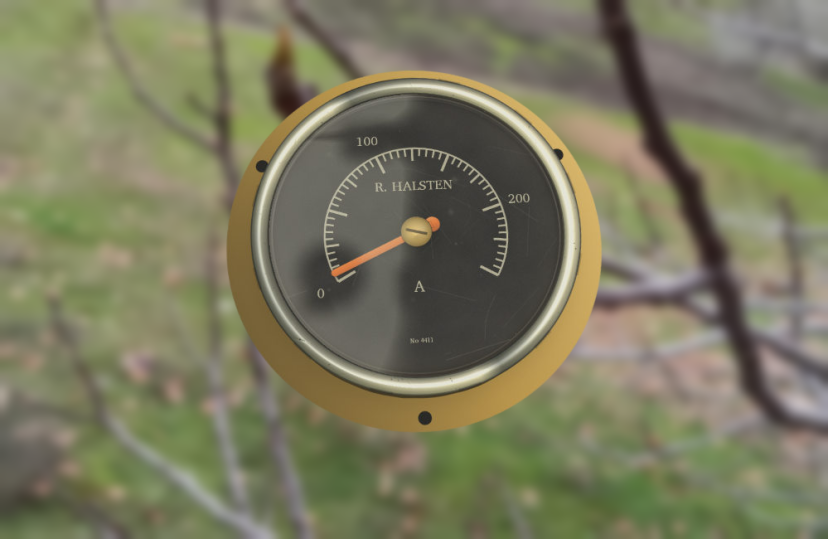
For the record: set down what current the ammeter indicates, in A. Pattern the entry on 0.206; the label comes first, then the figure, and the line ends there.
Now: 5
